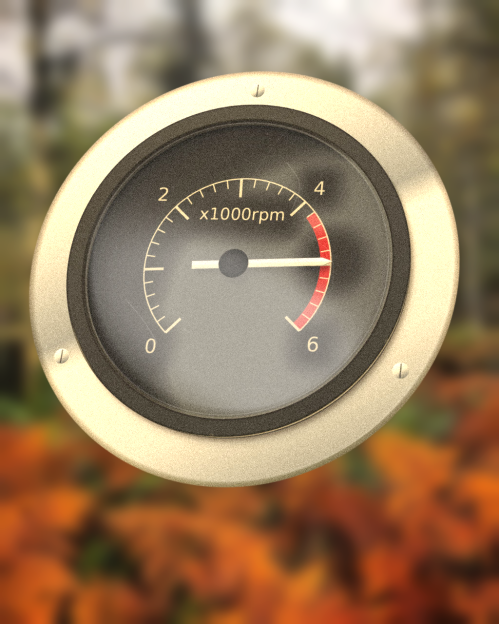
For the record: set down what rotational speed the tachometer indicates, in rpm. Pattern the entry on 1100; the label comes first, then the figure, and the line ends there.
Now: 5000
